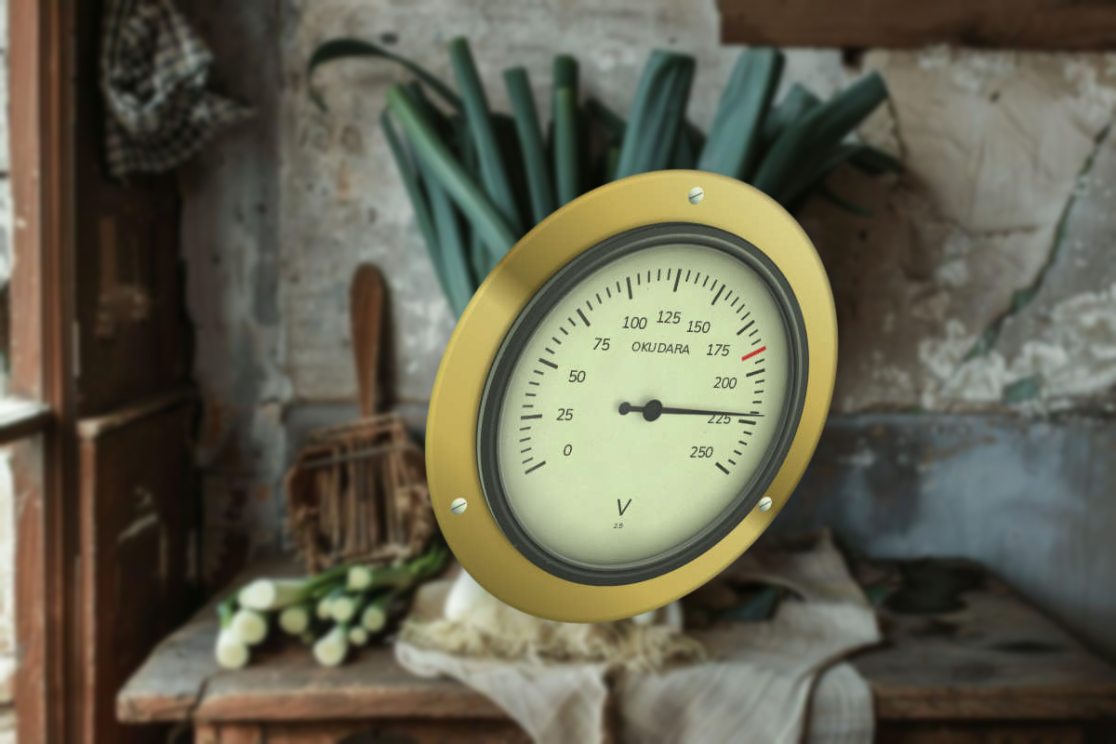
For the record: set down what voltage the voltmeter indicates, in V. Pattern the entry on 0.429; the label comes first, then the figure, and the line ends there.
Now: 220
